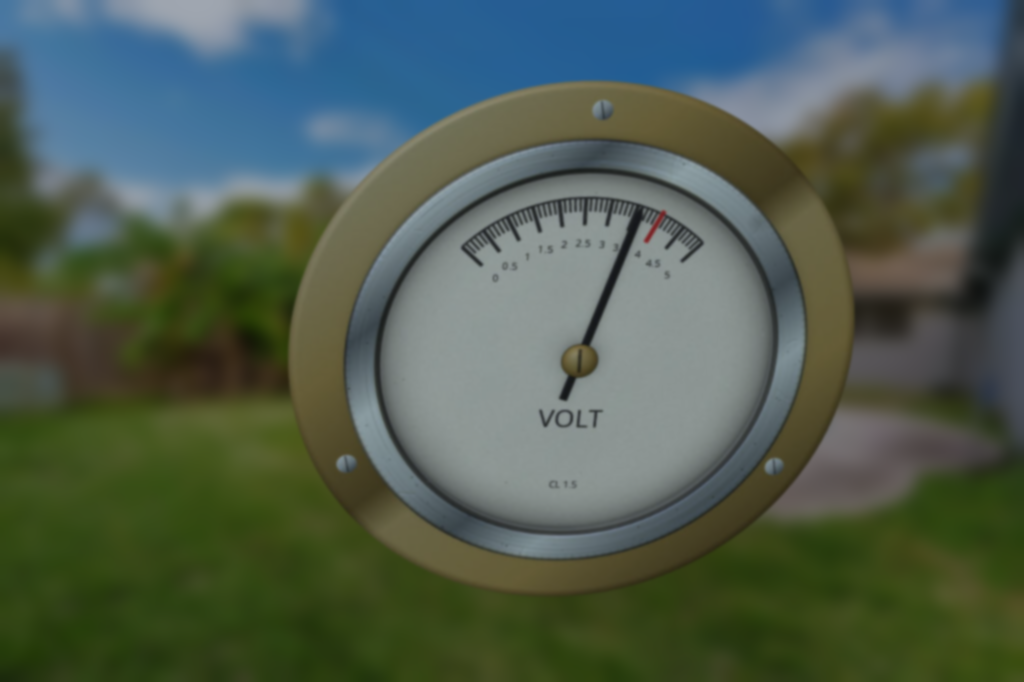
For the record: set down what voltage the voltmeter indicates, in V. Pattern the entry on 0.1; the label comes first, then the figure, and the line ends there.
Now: 3.5
